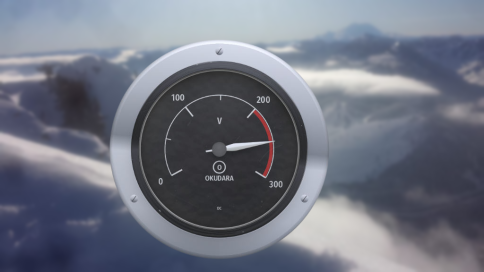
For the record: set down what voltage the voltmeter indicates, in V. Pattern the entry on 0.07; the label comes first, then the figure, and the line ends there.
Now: 250
